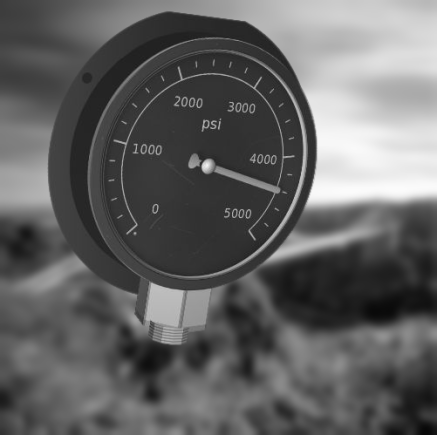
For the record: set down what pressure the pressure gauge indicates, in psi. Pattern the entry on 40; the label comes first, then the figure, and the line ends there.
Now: 4400
